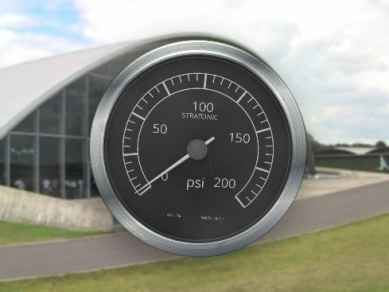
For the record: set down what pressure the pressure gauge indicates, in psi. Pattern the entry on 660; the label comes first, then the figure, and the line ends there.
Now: 2.5
